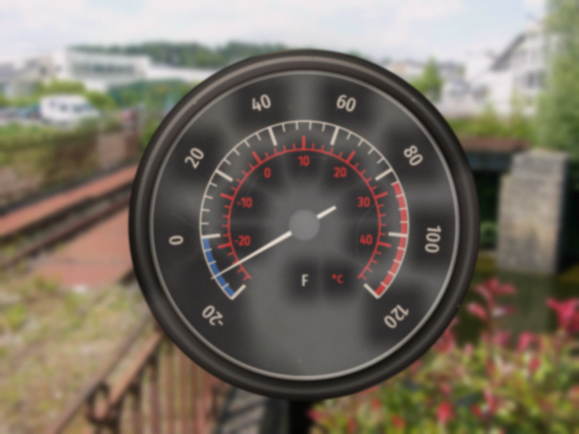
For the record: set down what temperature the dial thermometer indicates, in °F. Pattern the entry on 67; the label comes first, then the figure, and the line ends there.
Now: -12
